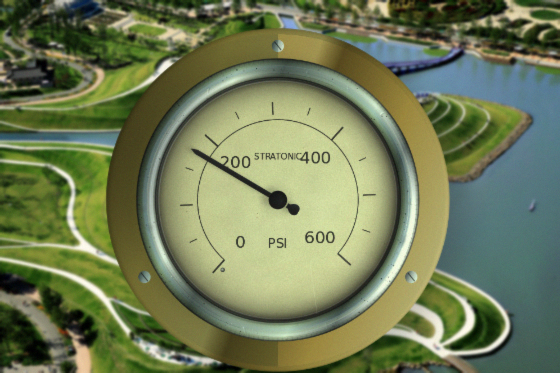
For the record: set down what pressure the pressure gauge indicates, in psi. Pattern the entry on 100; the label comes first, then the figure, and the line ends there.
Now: 175
